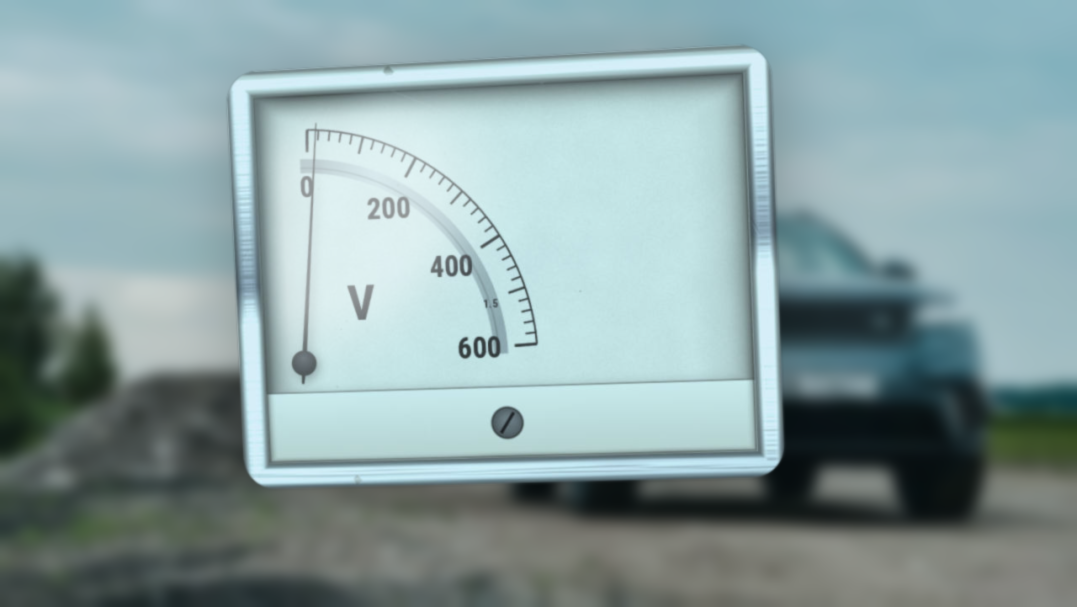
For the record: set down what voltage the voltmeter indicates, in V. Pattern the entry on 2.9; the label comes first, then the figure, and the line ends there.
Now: 20
